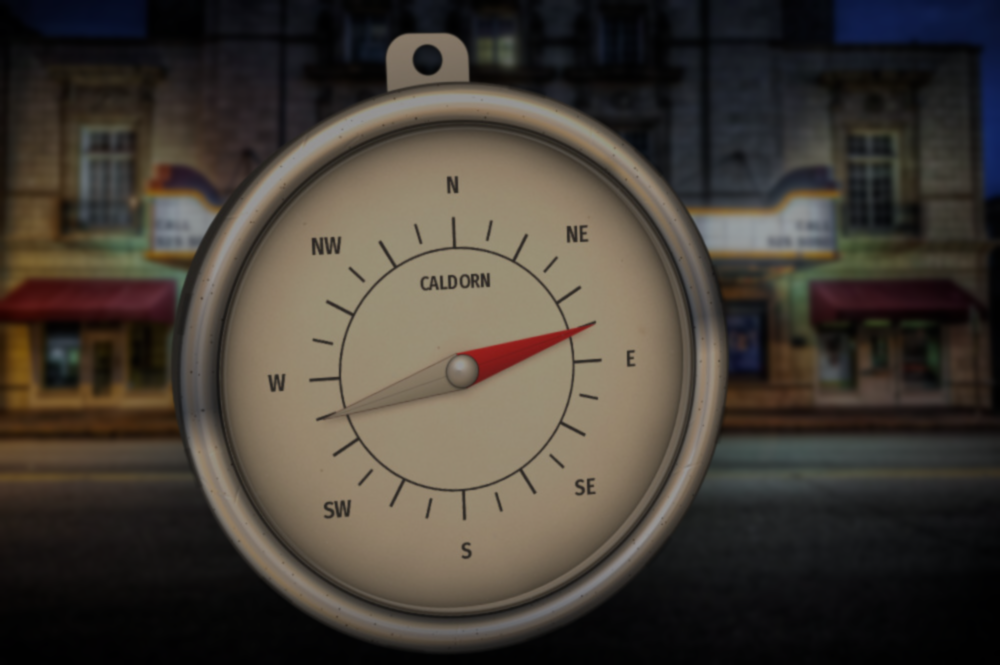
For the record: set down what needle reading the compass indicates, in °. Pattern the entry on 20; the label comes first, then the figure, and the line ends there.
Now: 75
